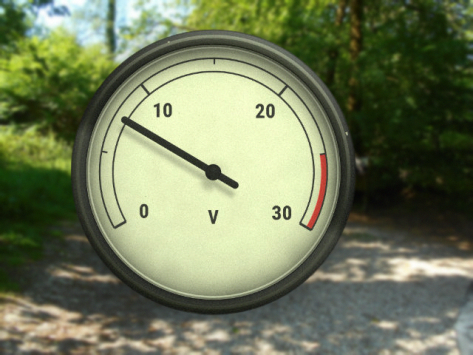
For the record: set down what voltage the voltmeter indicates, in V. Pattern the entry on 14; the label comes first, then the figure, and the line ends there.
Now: 7.5
